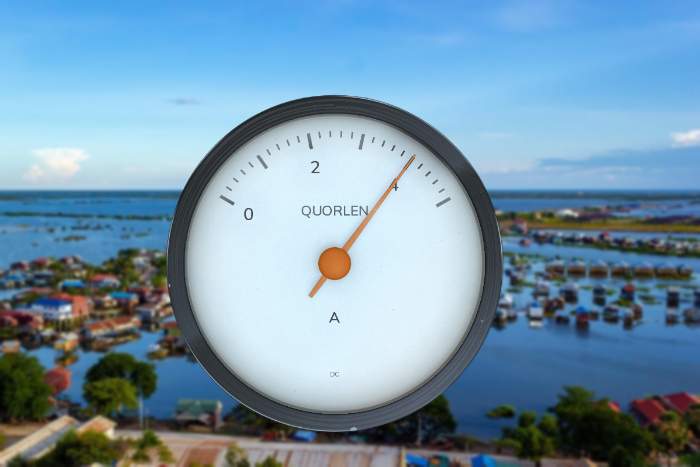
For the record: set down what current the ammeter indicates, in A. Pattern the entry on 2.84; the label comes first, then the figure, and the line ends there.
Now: 4
